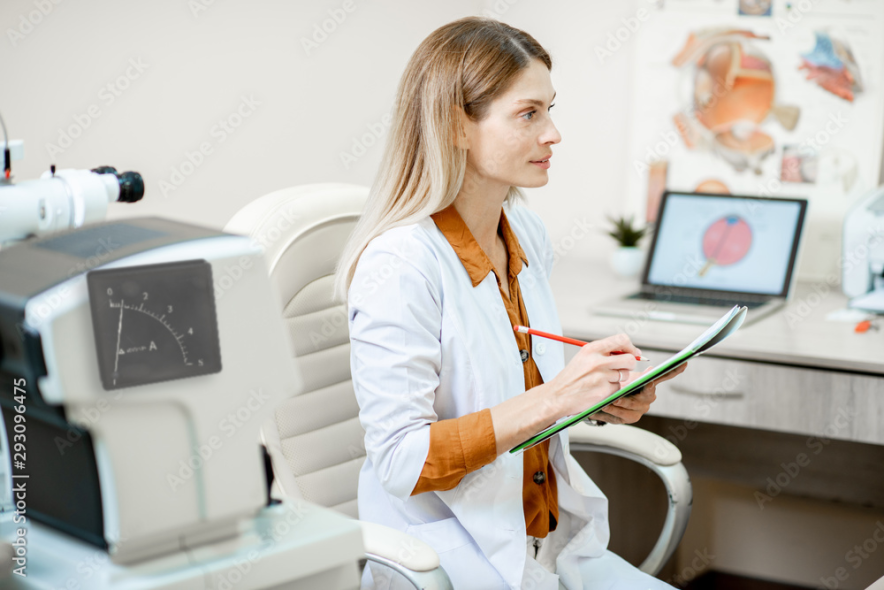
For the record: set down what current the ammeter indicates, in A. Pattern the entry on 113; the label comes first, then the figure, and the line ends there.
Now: 1
